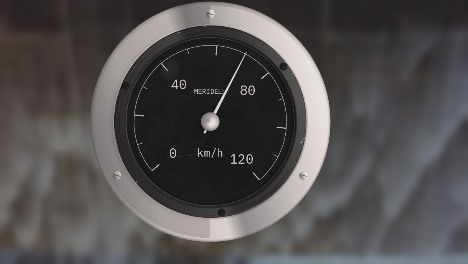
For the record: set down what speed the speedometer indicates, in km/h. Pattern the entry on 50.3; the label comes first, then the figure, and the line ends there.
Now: 70
